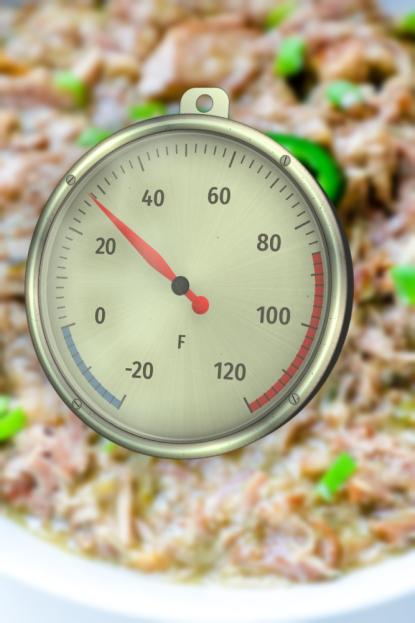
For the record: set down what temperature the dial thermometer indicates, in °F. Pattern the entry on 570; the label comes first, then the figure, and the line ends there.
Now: 28
